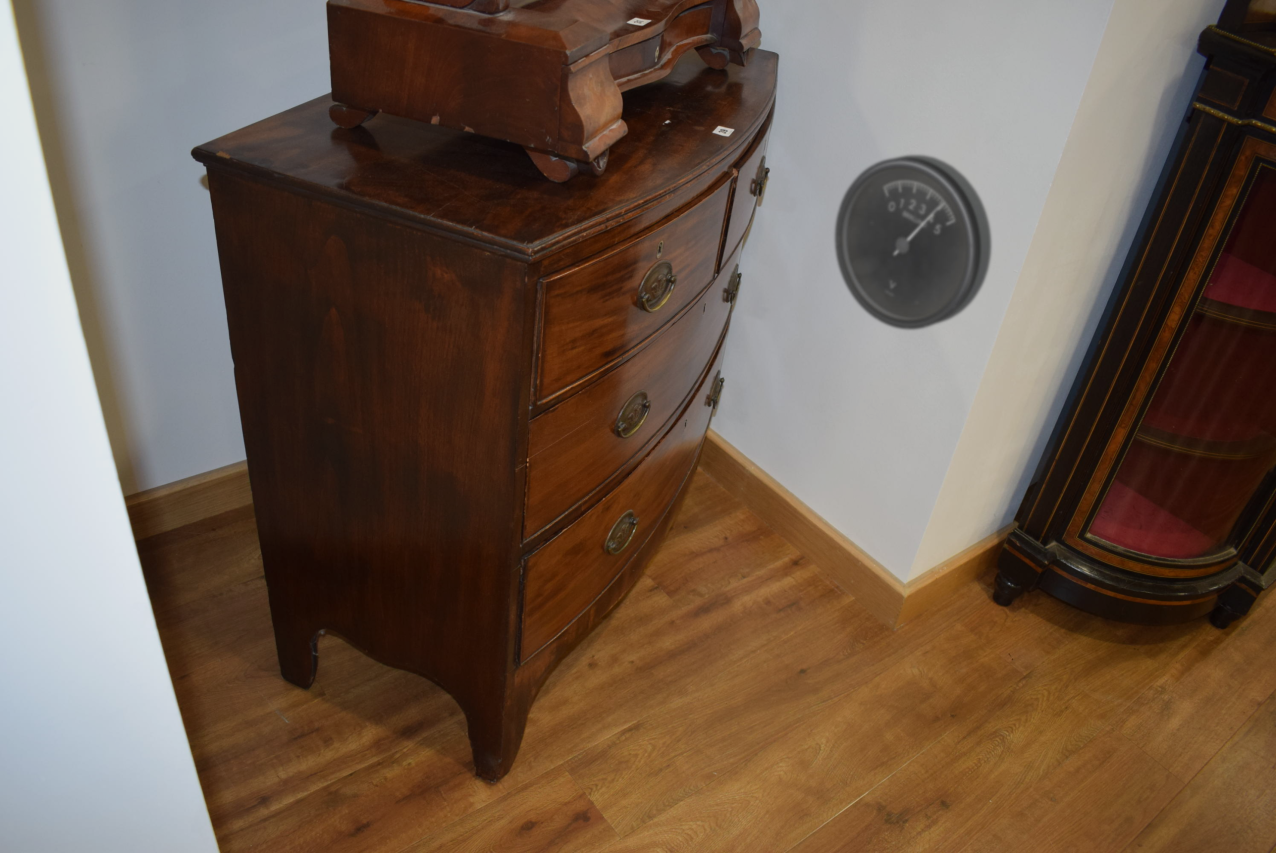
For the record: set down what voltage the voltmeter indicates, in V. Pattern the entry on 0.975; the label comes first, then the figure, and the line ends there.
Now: 4
